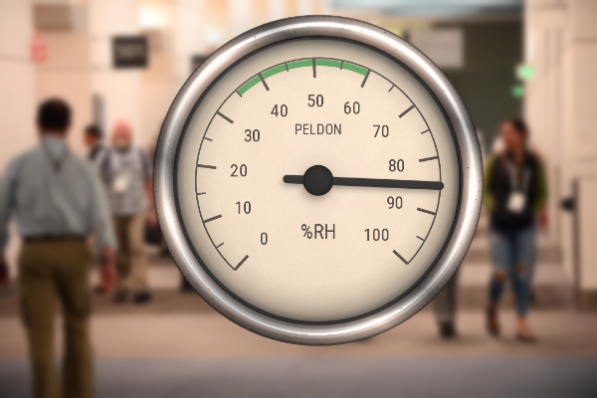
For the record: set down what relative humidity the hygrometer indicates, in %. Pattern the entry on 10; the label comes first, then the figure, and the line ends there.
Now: 85
